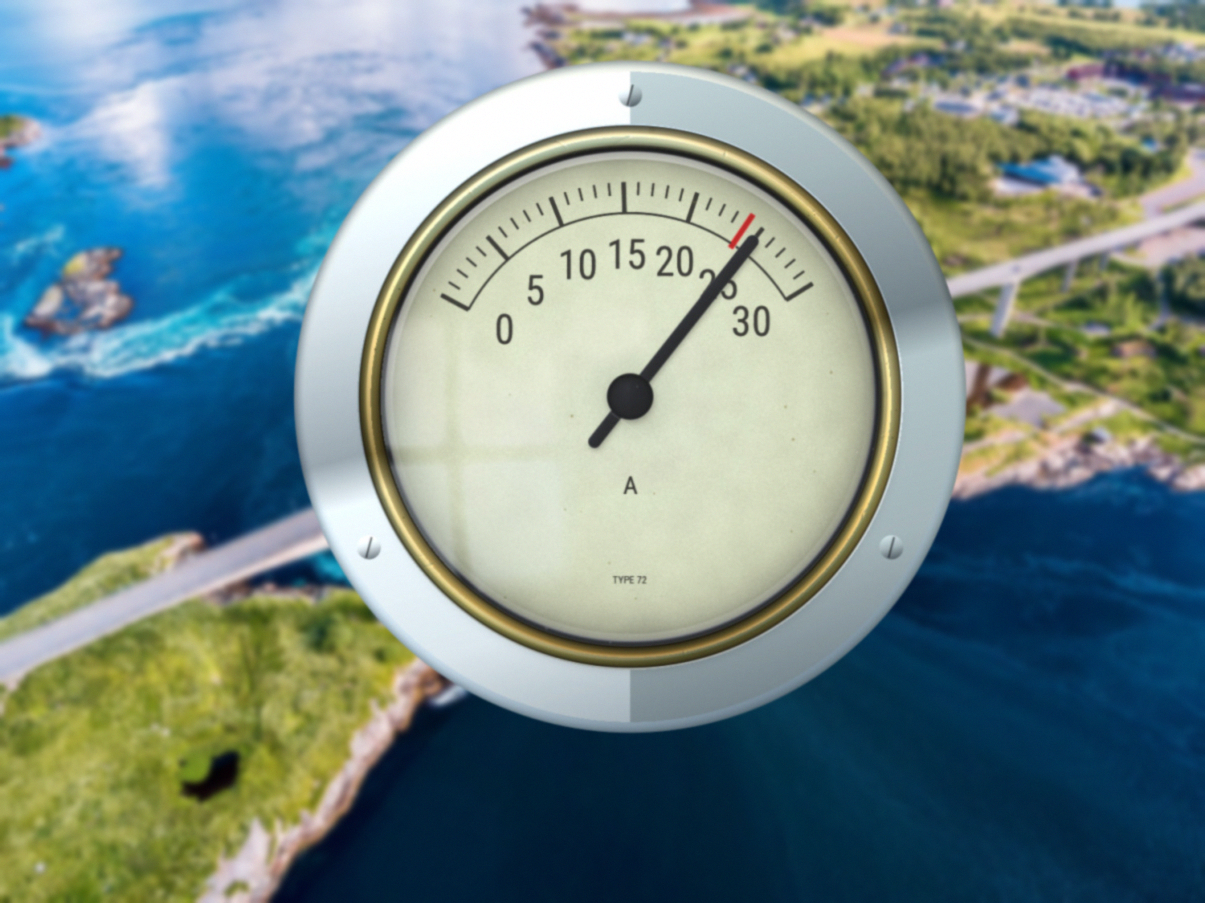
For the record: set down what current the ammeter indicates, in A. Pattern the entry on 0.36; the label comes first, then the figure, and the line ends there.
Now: 25
